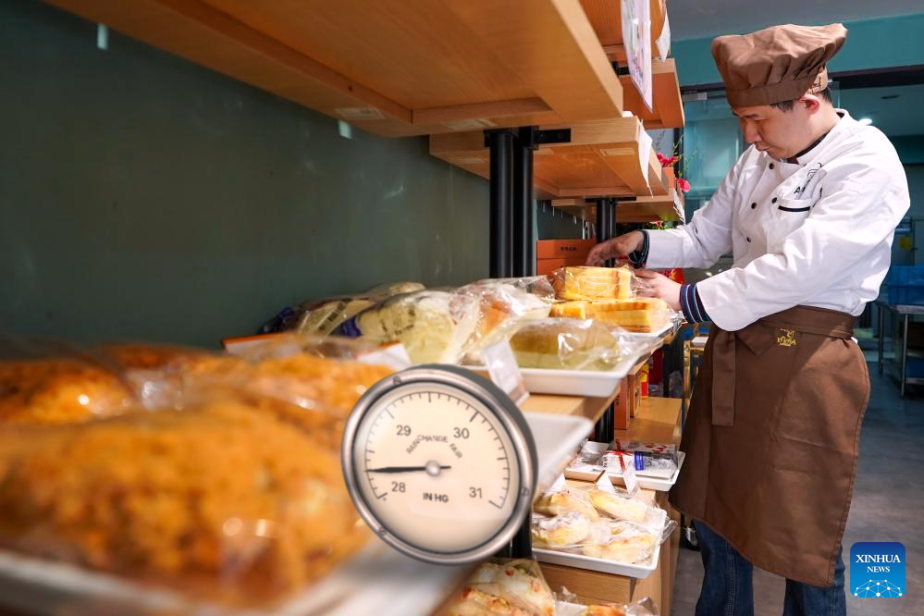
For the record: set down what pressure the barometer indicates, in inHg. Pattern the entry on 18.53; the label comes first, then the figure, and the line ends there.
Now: 28.3
